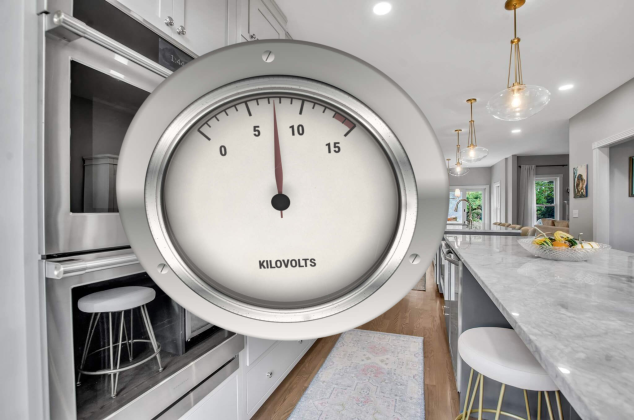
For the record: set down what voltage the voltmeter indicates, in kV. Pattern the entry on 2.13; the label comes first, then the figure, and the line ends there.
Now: 7.5
